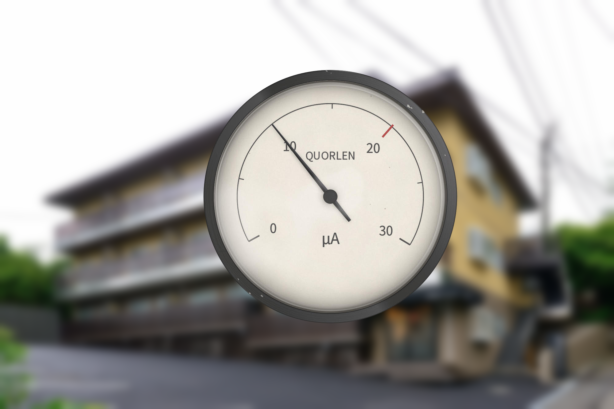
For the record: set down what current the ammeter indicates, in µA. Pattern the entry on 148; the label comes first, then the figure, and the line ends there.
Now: 10
